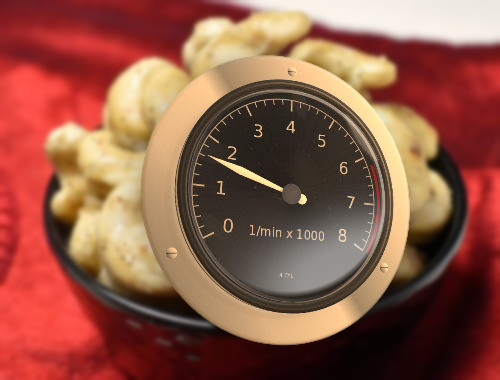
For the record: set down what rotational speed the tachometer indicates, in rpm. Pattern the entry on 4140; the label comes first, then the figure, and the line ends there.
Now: 1600
